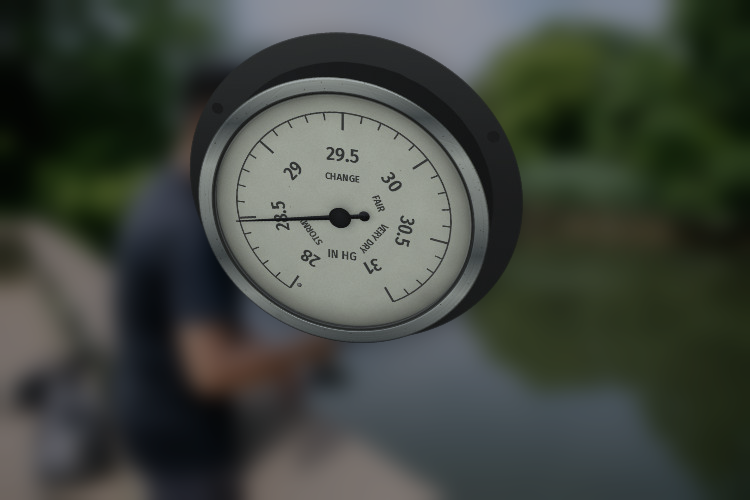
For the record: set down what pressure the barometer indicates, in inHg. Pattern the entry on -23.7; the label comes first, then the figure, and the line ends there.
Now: 28.5
